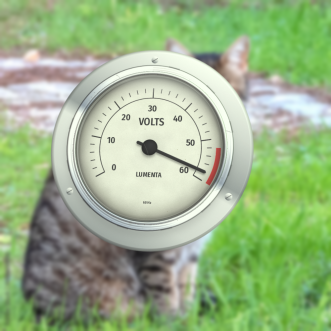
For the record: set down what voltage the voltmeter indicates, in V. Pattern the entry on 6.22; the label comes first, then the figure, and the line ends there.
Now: 58
